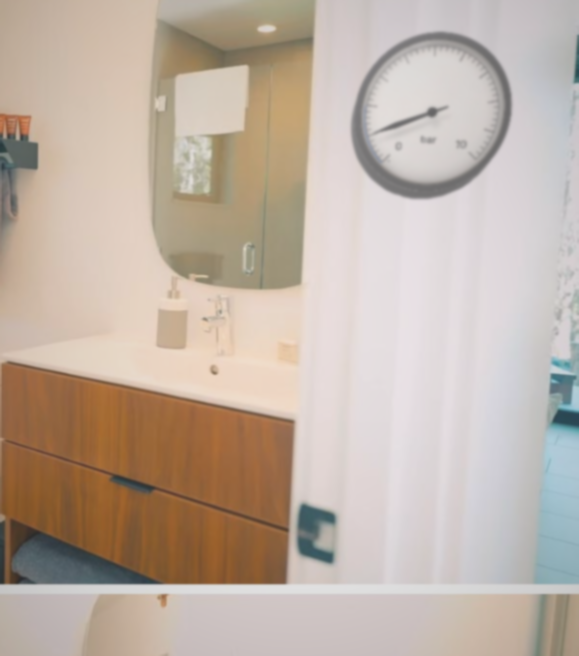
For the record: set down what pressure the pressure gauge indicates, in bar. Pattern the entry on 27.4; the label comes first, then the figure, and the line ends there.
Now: 1
